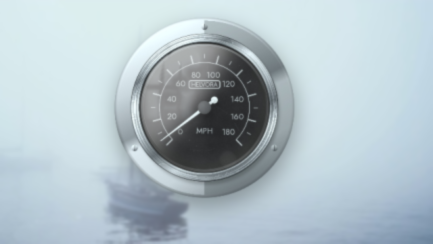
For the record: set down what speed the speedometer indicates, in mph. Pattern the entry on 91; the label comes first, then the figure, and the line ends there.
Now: 5
